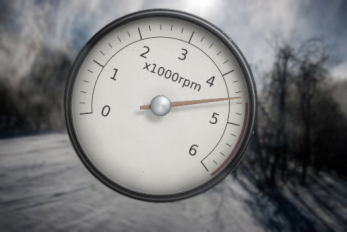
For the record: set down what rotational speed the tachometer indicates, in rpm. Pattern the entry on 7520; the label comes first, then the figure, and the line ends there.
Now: 4500
